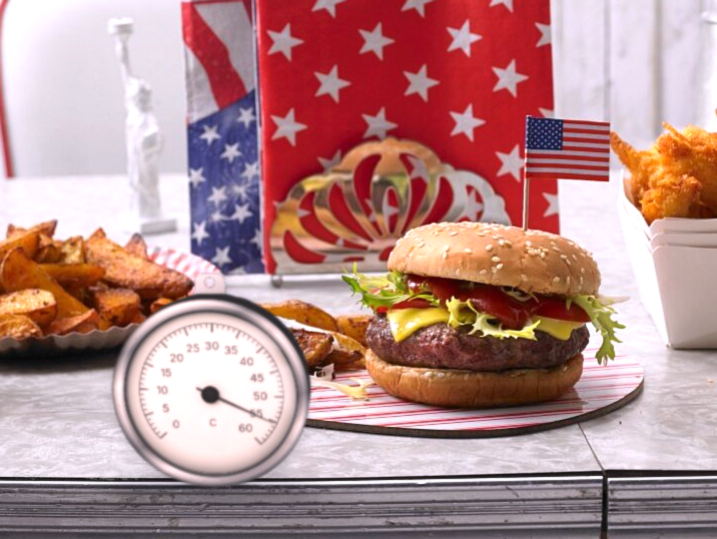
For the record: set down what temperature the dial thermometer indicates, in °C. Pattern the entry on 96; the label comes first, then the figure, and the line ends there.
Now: 55
